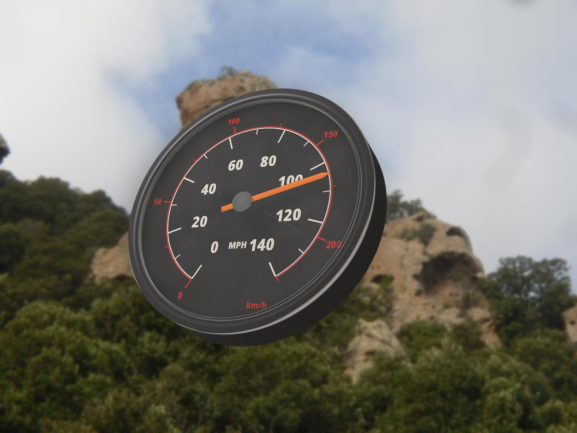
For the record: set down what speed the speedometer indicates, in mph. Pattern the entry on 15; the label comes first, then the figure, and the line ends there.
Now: 105
